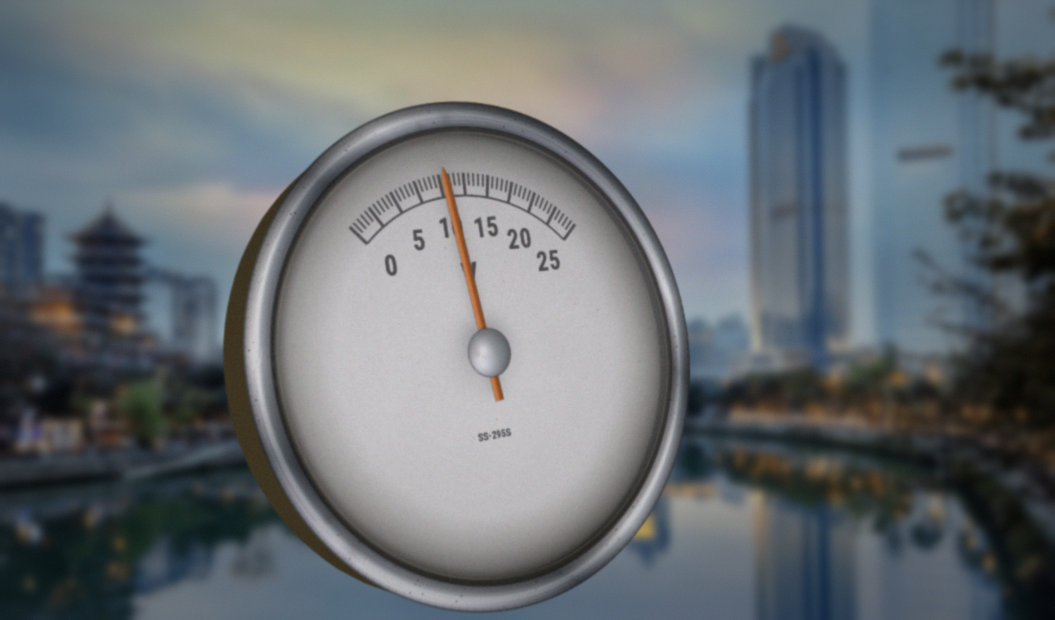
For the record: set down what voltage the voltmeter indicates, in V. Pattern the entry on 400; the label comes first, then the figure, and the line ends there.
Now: 10
